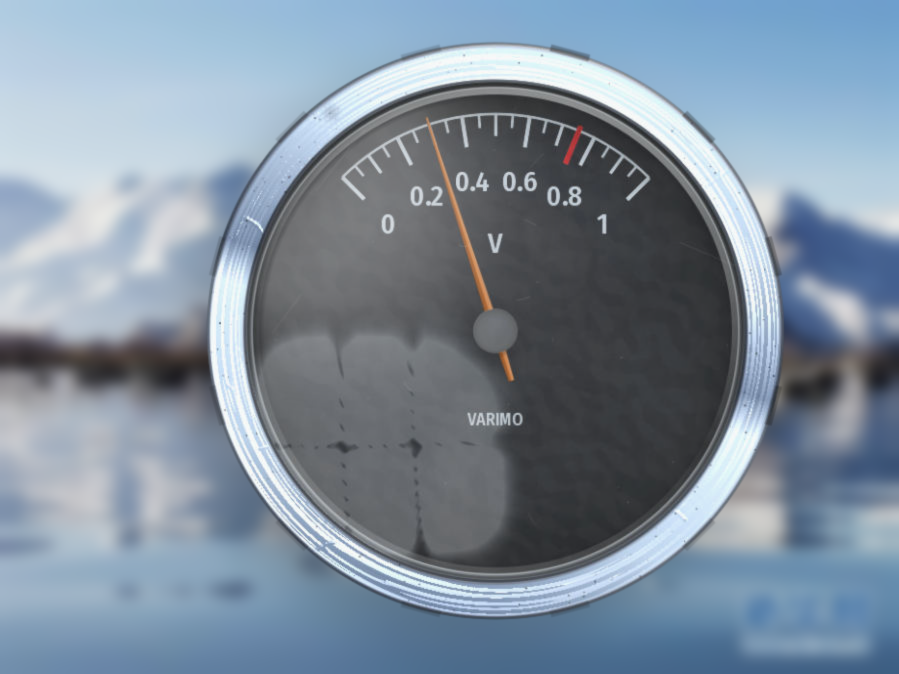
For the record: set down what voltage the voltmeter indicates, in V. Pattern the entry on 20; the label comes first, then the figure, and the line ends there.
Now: 0.3
